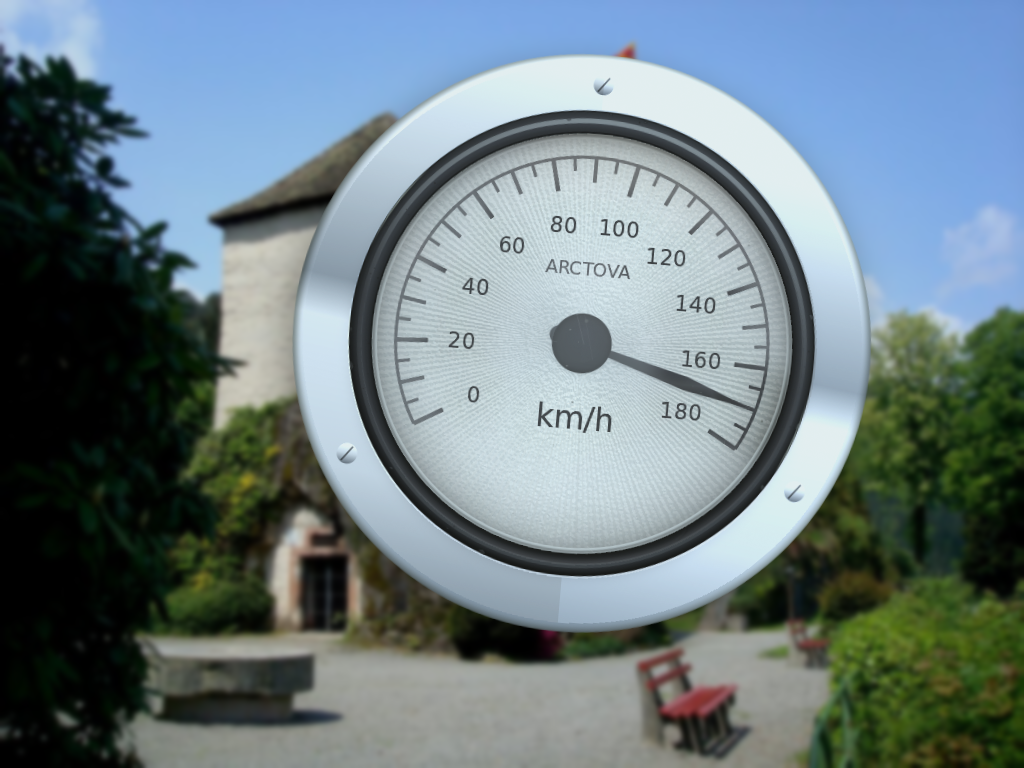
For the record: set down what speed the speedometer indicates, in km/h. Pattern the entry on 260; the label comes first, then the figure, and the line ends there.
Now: 170
